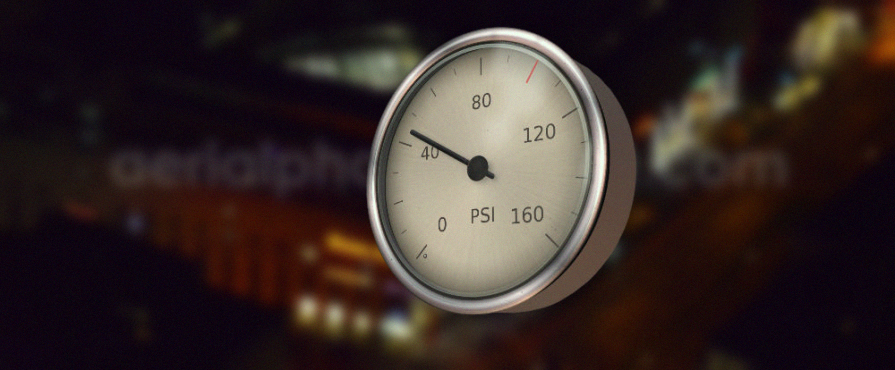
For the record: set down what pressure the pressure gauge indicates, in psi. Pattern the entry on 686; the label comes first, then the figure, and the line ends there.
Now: 45
